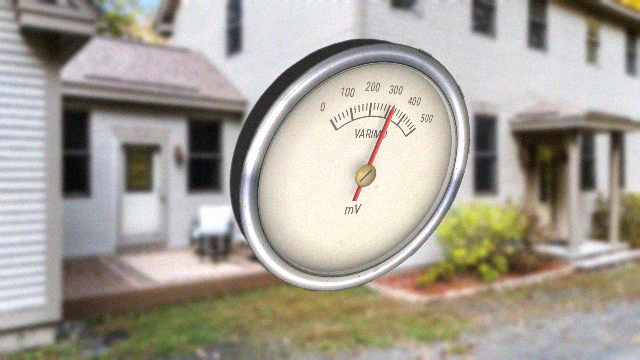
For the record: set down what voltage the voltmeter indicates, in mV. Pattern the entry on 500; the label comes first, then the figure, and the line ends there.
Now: 300
